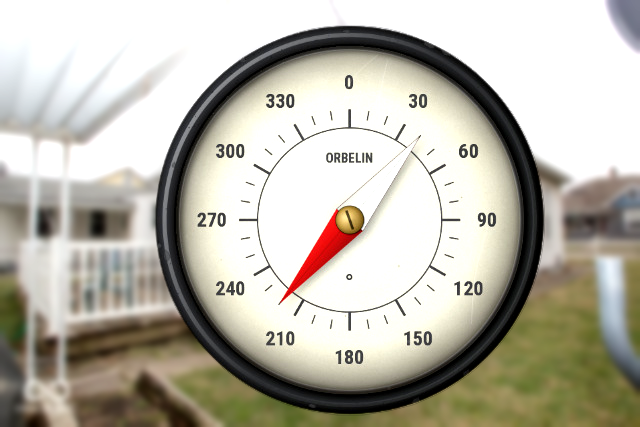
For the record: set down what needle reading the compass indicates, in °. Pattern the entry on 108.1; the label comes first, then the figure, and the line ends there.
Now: 220
